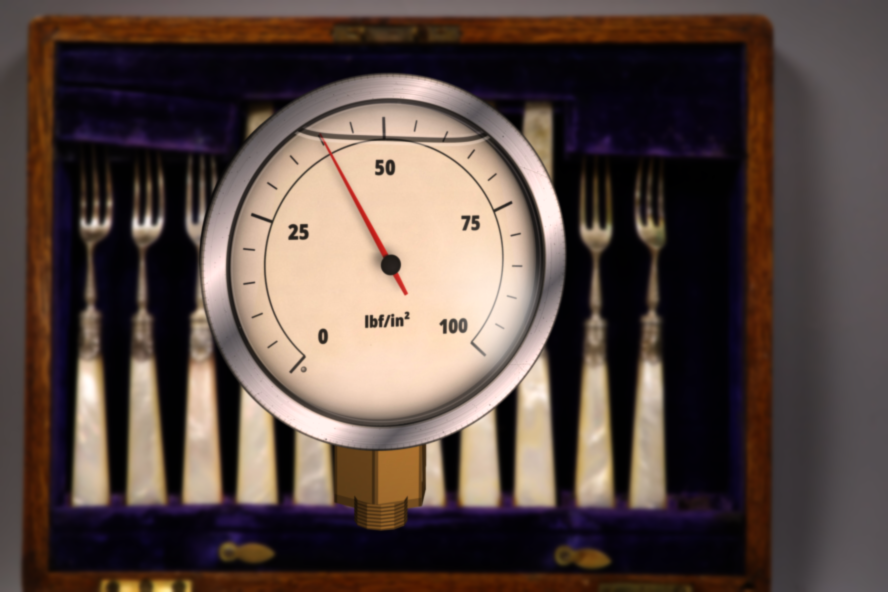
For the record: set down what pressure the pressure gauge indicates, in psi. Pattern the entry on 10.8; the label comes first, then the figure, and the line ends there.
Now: 40
